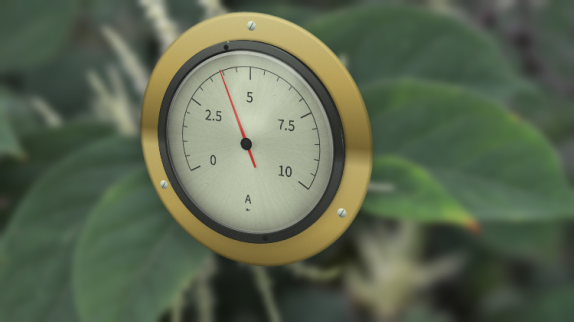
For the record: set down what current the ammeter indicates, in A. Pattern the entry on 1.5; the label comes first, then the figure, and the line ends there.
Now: 4
